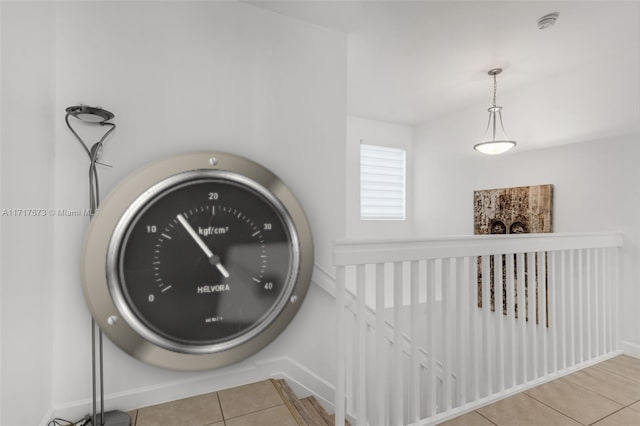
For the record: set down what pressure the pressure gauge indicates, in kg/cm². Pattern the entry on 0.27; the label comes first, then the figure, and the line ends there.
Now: 14
